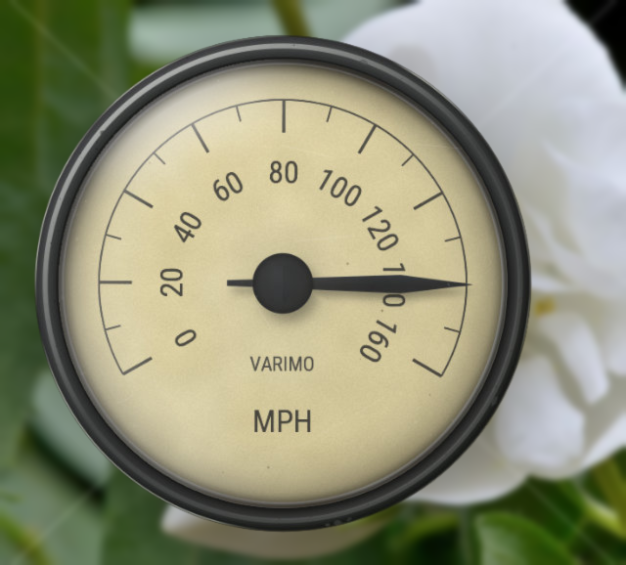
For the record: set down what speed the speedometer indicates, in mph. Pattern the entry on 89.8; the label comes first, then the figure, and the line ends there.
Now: 140
